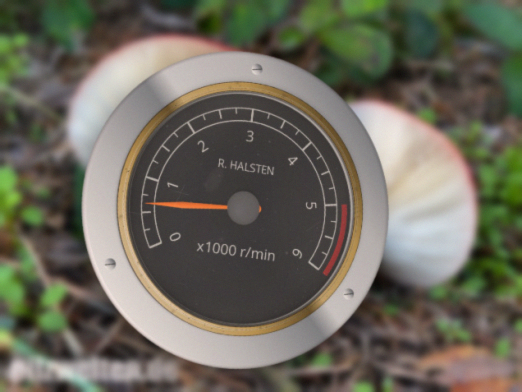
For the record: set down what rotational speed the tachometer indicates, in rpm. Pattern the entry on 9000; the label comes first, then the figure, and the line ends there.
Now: 625
